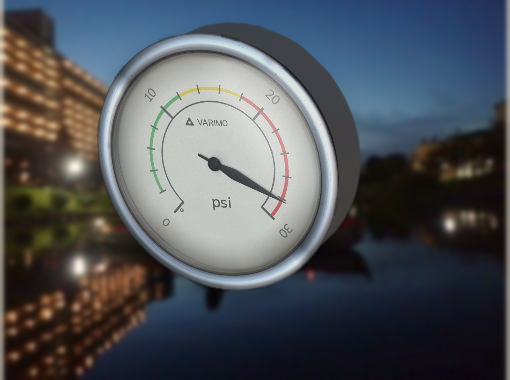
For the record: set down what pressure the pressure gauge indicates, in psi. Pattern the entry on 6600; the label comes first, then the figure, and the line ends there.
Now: 28
